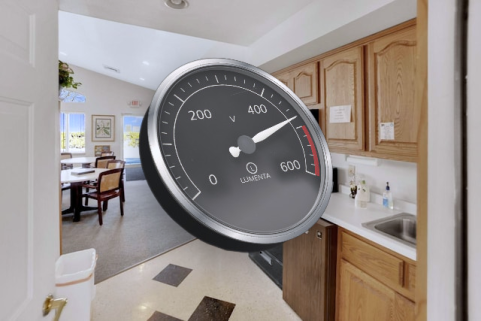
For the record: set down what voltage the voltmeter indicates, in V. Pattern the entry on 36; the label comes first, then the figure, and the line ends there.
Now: 480
